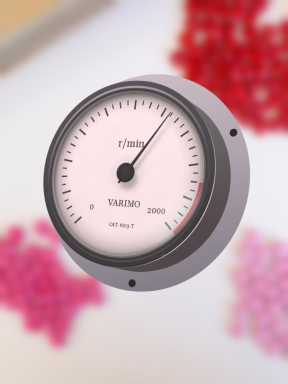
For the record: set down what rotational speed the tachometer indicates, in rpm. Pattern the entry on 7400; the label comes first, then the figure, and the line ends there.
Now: 1250
